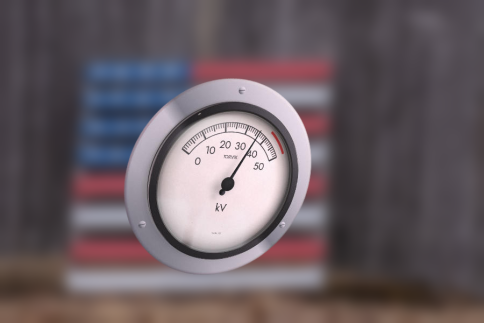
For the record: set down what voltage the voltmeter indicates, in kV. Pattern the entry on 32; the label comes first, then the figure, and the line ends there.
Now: 35
